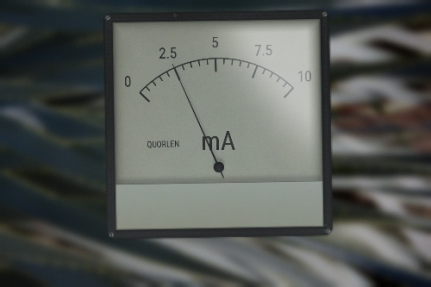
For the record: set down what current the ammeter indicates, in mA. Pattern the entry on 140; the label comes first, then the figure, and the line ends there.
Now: 2.5
